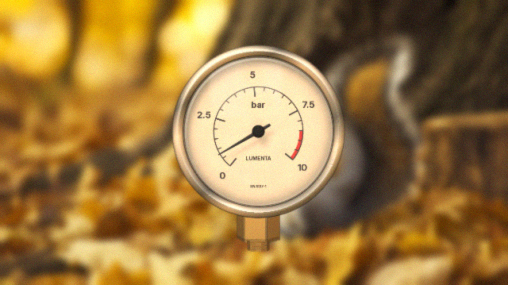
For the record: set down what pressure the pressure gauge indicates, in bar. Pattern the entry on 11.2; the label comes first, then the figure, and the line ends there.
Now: 0.75
